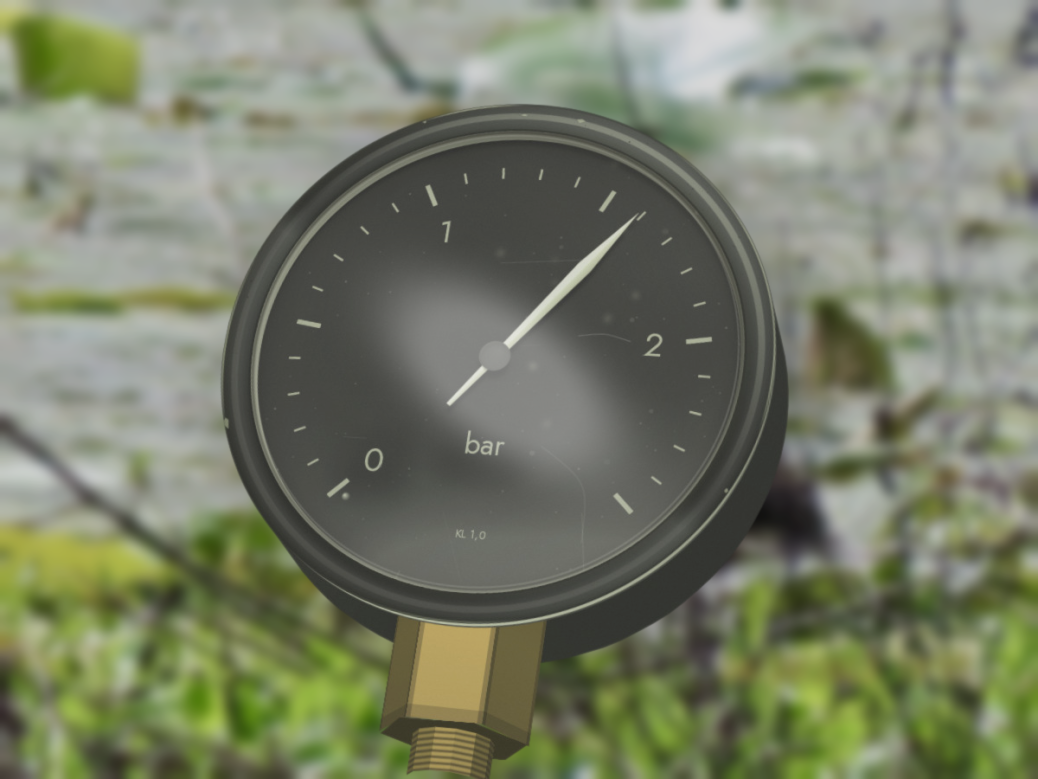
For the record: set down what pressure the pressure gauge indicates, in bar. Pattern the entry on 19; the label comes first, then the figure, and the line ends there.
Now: 1.6
